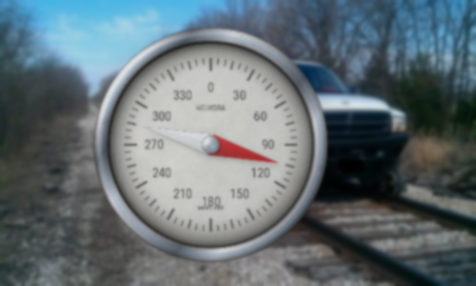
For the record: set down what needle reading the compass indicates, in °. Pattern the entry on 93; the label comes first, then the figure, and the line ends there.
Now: 105
